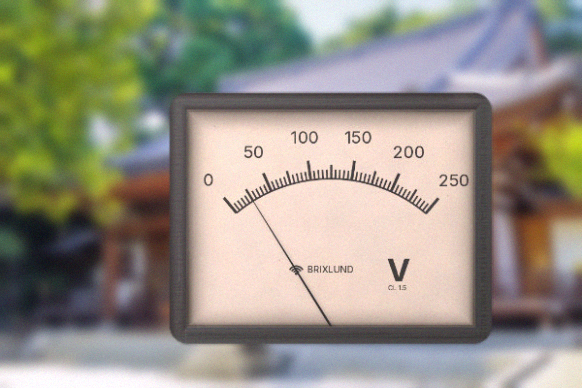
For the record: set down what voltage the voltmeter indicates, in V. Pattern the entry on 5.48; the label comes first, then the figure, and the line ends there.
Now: 25
